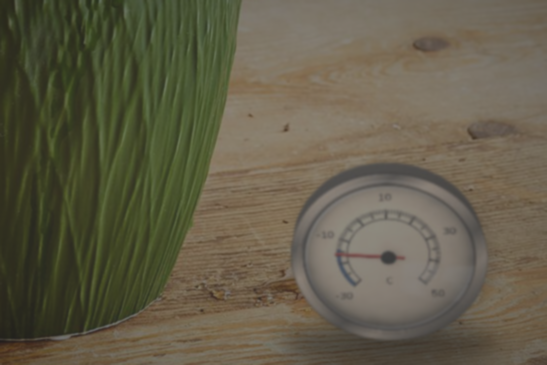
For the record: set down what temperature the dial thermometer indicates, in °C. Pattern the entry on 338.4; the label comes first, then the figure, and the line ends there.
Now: -15
